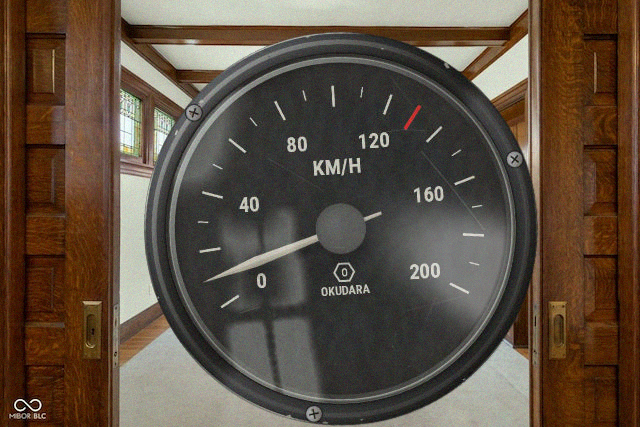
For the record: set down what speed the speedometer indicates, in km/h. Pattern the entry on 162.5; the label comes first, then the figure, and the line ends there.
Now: 10
